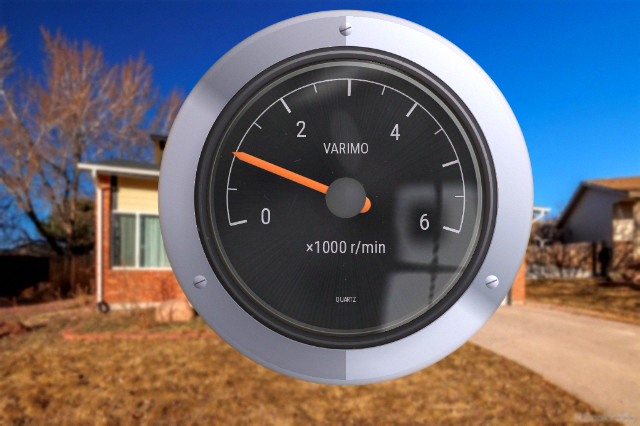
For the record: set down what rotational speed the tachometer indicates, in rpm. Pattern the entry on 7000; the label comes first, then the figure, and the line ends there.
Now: 1000
